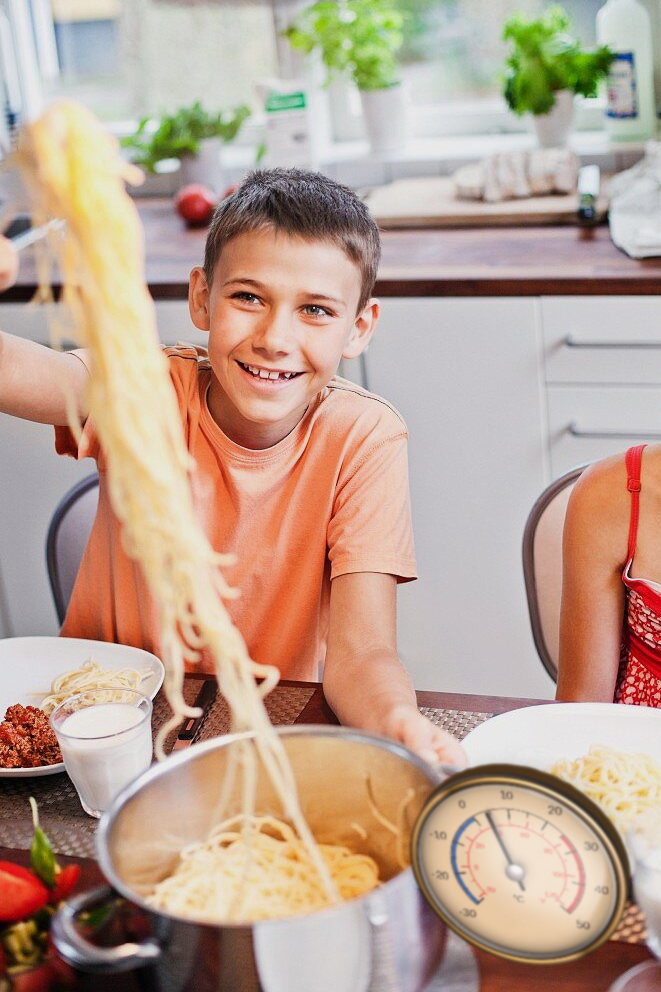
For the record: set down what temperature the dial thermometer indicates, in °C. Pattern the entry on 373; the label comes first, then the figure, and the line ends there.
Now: 5
